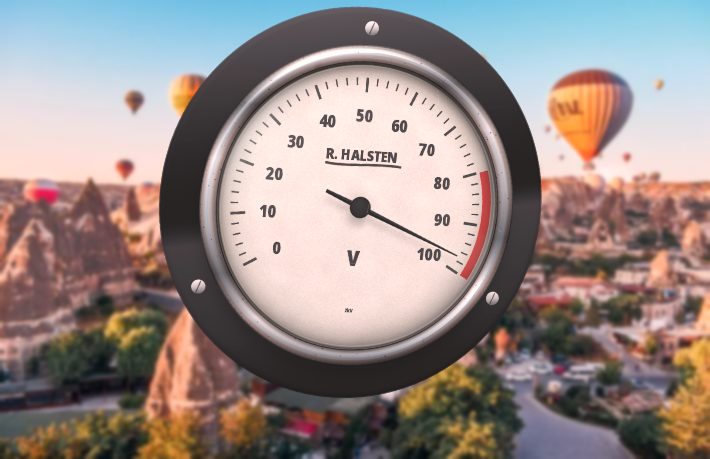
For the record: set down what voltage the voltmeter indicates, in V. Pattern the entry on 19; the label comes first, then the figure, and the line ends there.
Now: 97
